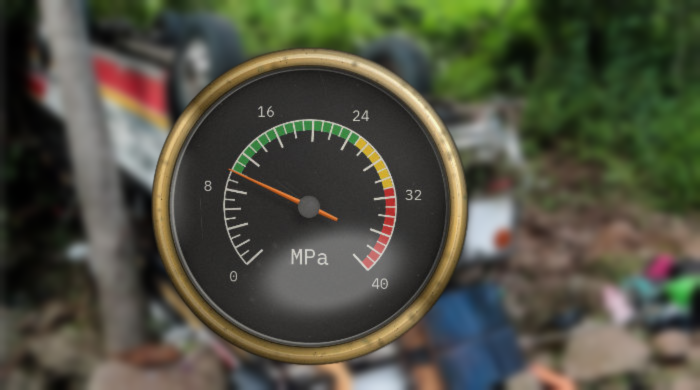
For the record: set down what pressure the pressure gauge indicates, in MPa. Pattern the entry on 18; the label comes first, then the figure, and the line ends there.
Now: 10
